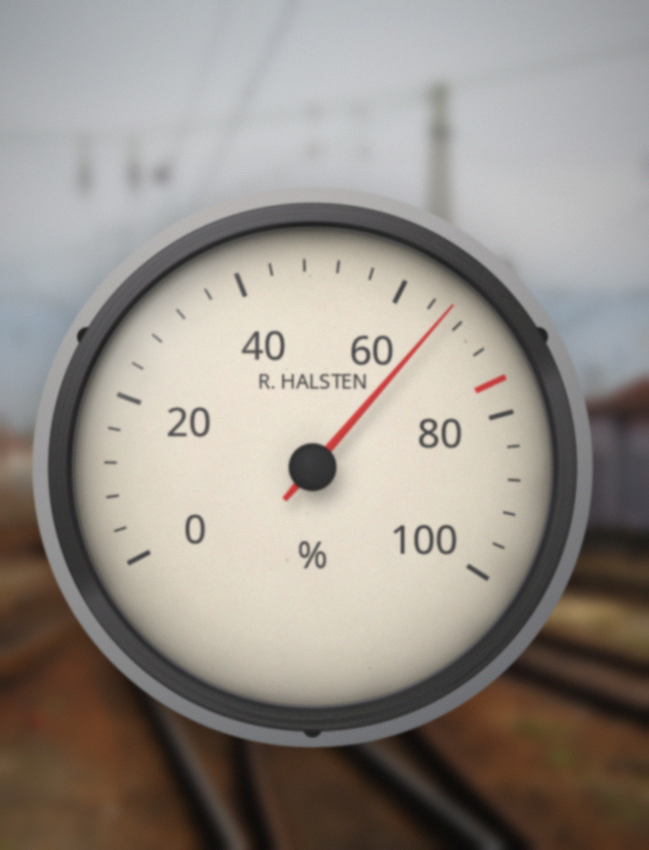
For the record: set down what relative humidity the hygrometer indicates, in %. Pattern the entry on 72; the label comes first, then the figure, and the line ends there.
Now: 66
